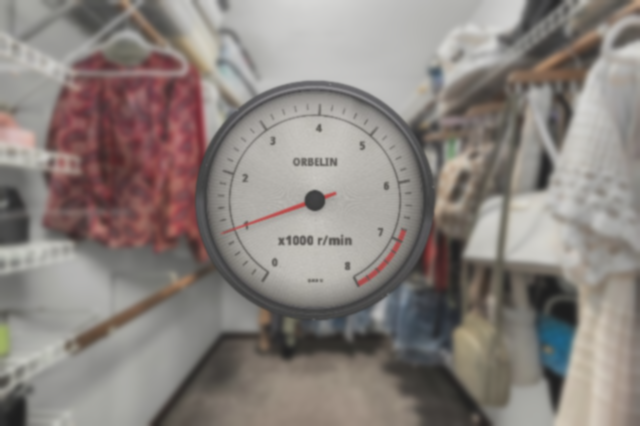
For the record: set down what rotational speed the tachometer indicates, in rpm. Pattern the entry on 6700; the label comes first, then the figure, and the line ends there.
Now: 1000
